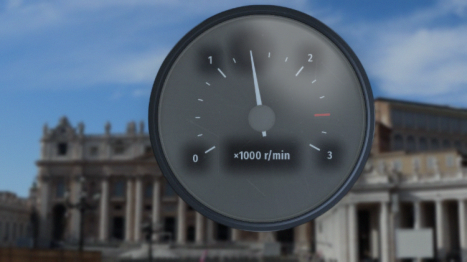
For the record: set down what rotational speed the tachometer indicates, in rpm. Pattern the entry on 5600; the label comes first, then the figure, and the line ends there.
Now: 1400
